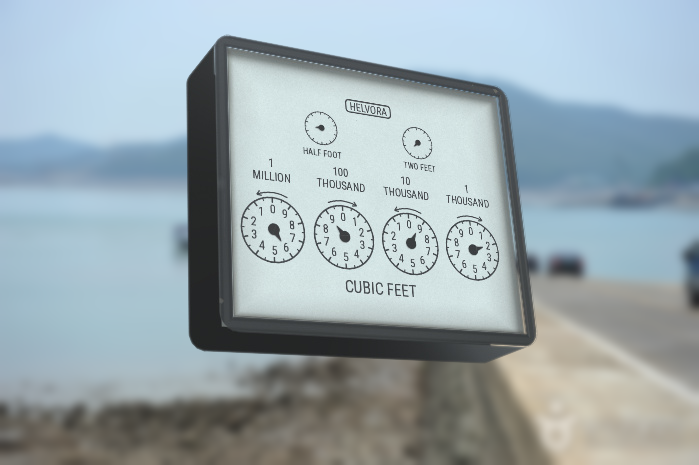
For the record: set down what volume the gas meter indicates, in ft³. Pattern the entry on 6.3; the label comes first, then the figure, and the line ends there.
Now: 589200
